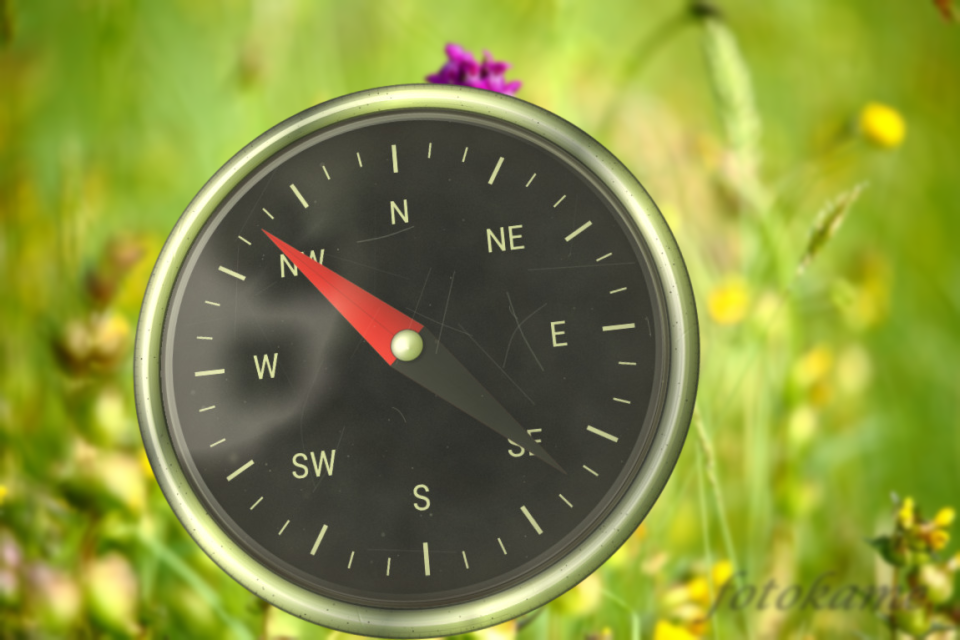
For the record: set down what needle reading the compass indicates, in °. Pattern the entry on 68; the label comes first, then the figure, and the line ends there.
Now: 315
